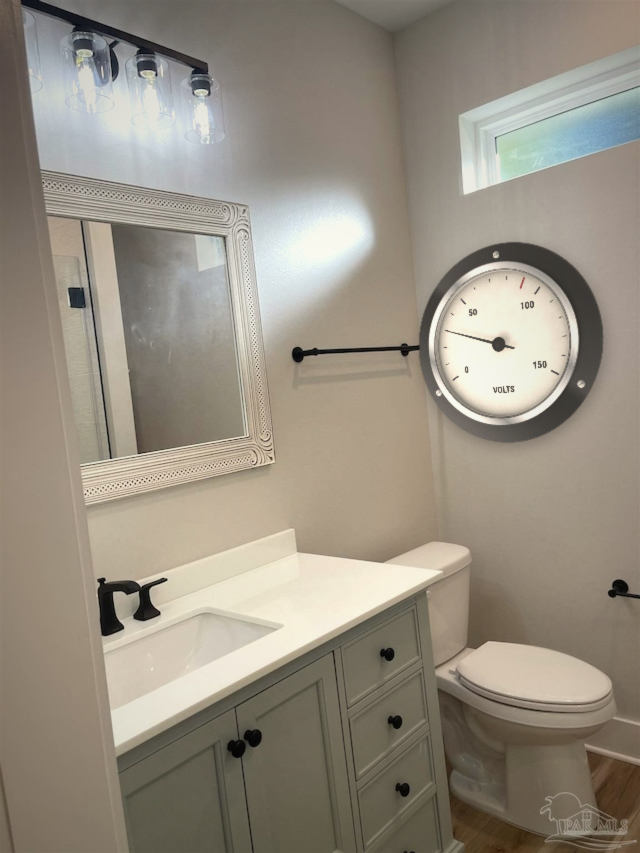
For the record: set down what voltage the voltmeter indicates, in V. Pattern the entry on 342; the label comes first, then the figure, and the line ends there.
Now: 30
